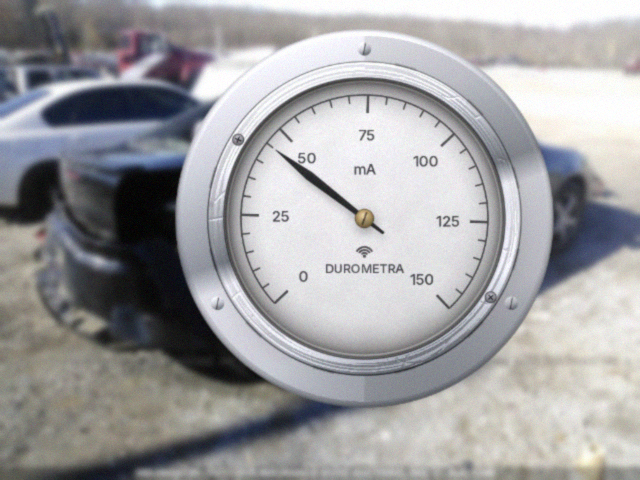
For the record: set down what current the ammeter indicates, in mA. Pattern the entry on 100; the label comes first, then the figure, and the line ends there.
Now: 45
